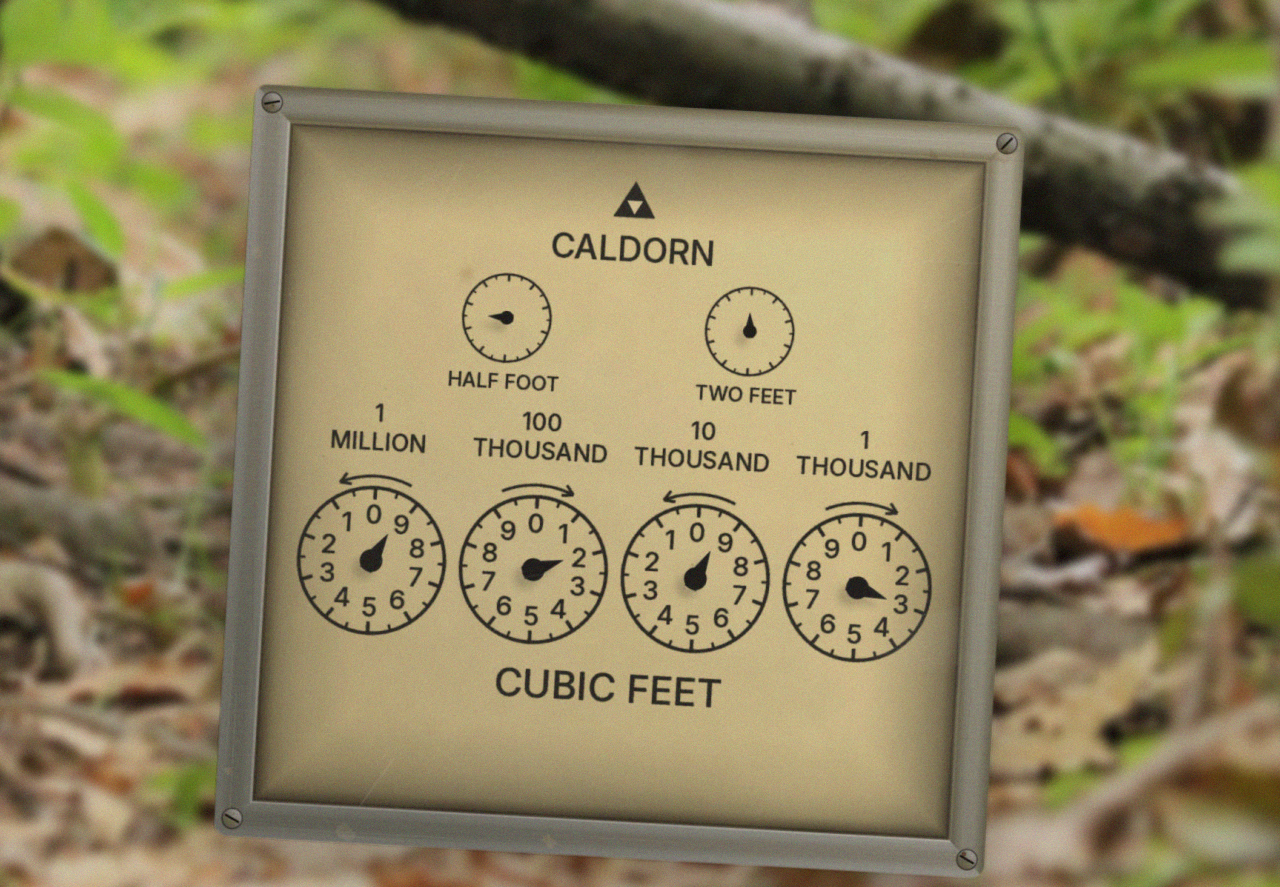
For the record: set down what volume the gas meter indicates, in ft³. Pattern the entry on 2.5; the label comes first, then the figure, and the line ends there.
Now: 919300
